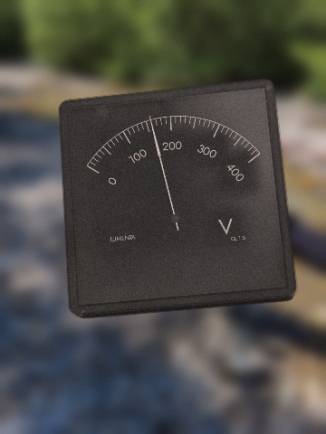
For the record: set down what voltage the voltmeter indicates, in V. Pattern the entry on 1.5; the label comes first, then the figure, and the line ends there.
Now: 160
